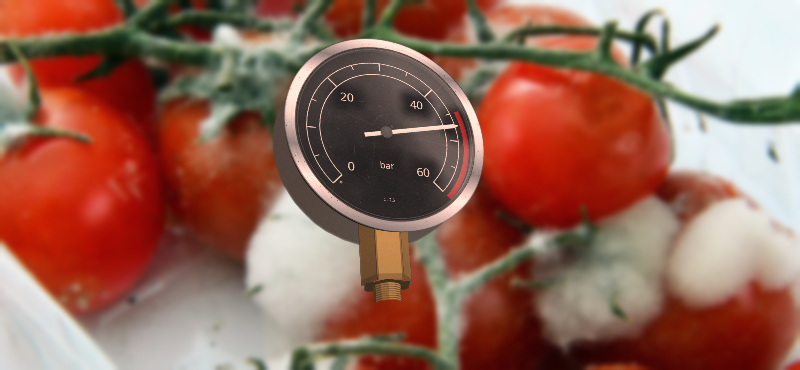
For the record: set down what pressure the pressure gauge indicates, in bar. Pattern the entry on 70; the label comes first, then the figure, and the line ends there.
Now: 47.5
